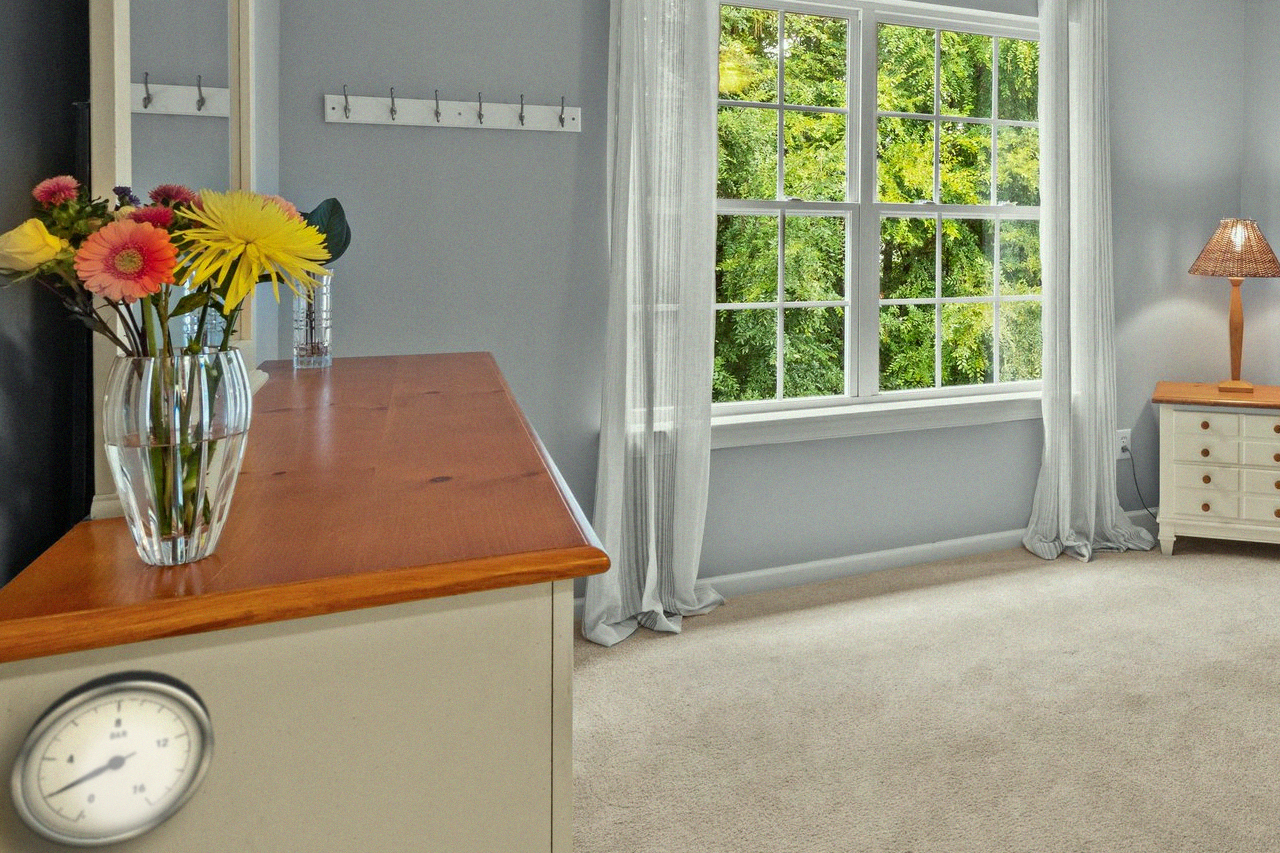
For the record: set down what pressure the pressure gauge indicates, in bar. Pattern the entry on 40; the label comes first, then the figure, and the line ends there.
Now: 2
